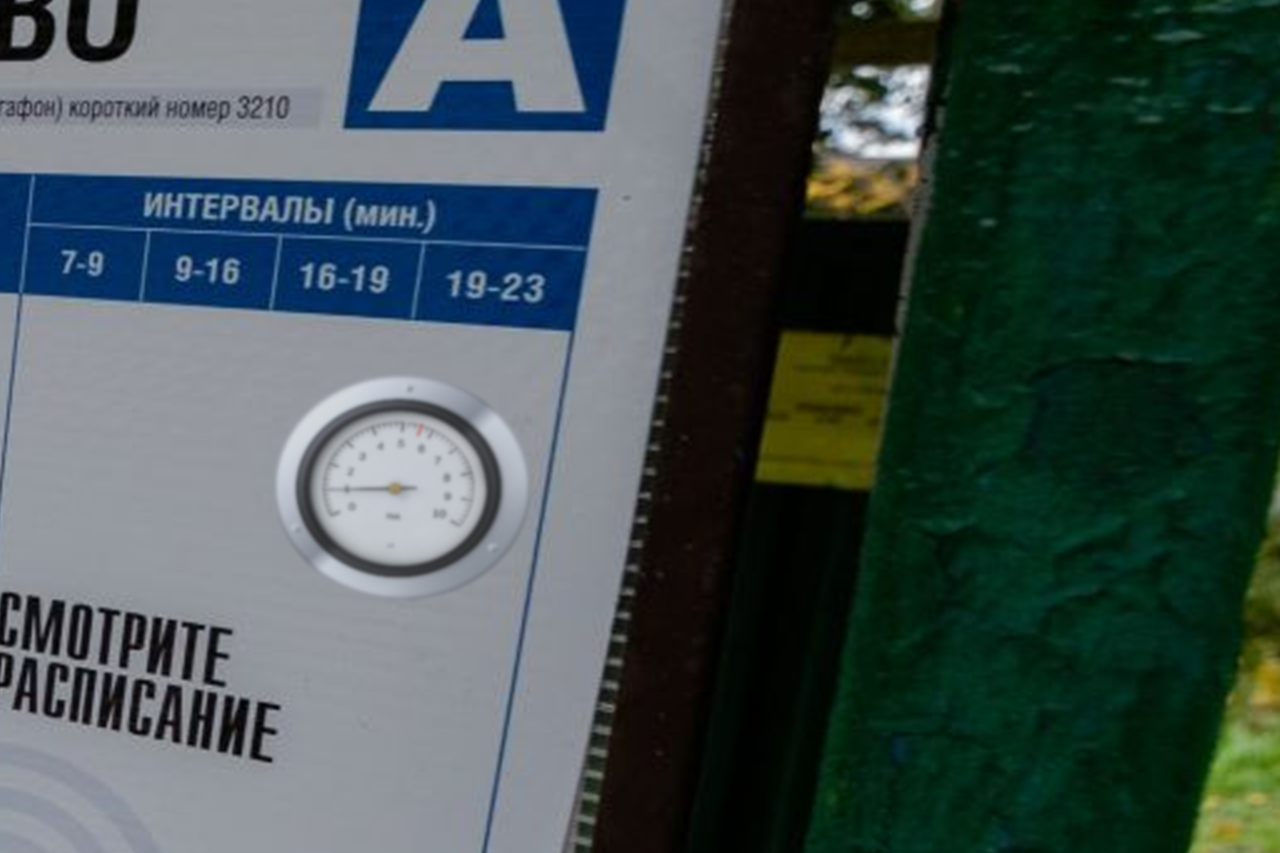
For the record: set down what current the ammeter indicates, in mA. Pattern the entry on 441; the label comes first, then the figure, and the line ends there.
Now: 1
